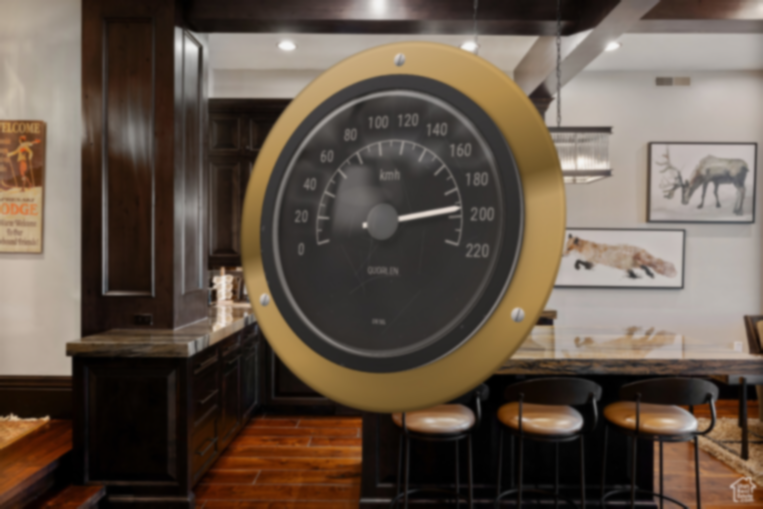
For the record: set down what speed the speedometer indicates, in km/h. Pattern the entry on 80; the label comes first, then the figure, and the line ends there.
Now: 195
